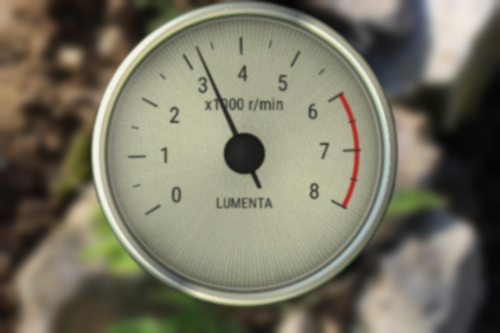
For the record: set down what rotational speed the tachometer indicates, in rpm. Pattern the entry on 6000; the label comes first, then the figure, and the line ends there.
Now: 3250
